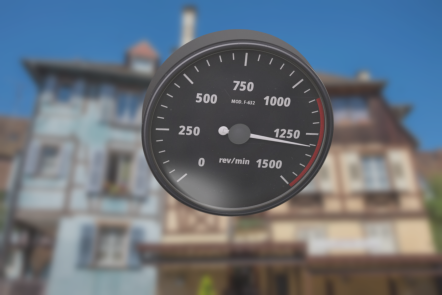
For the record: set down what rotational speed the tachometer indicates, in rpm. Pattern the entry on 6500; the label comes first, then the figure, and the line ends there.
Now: 1300
